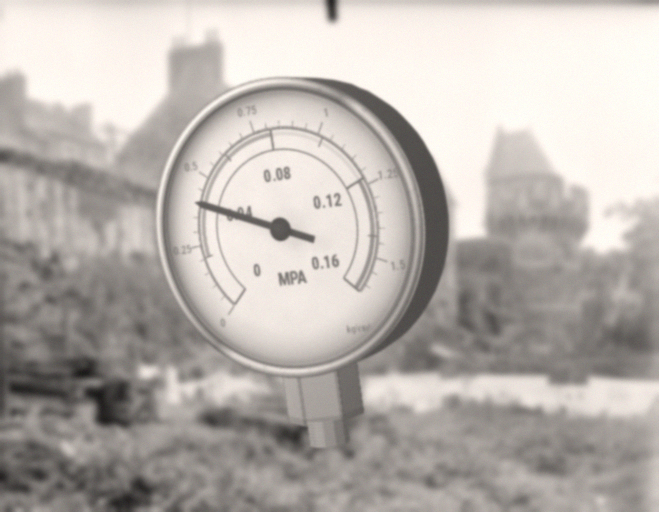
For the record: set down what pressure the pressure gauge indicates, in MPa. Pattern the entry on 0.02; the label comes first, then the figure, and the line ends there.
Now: 0.04
